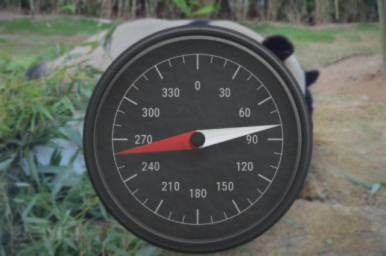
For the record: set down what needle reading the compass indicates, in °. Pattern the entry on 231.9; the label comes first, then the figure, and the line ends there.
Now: 260
